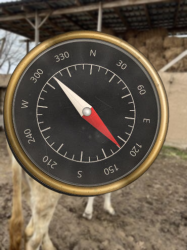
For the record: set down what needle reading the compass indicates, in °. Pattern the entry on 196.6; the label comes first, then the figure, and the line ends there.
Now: 130
